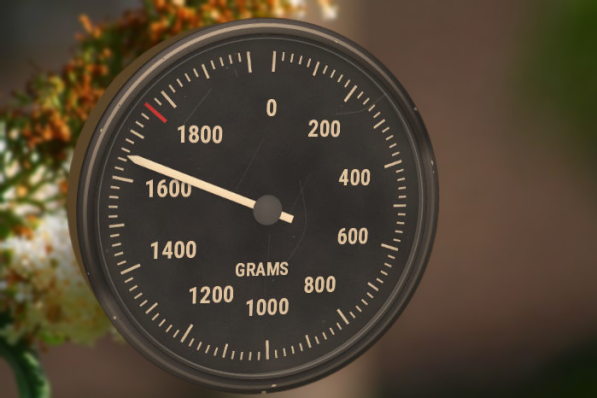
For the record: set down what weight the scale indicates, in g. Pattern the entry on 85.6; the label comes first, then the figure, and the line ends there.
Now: 1650
